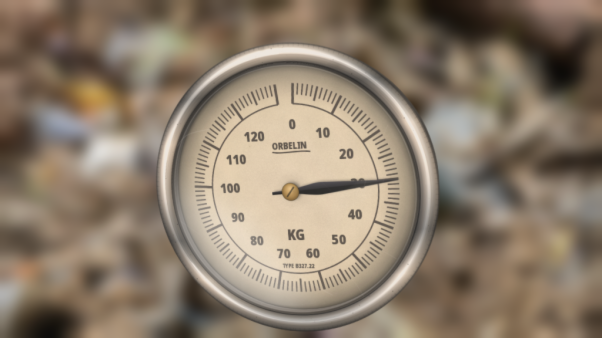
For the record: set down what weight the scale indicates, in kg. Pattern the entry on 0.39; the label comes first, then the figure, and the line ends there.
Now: 30
